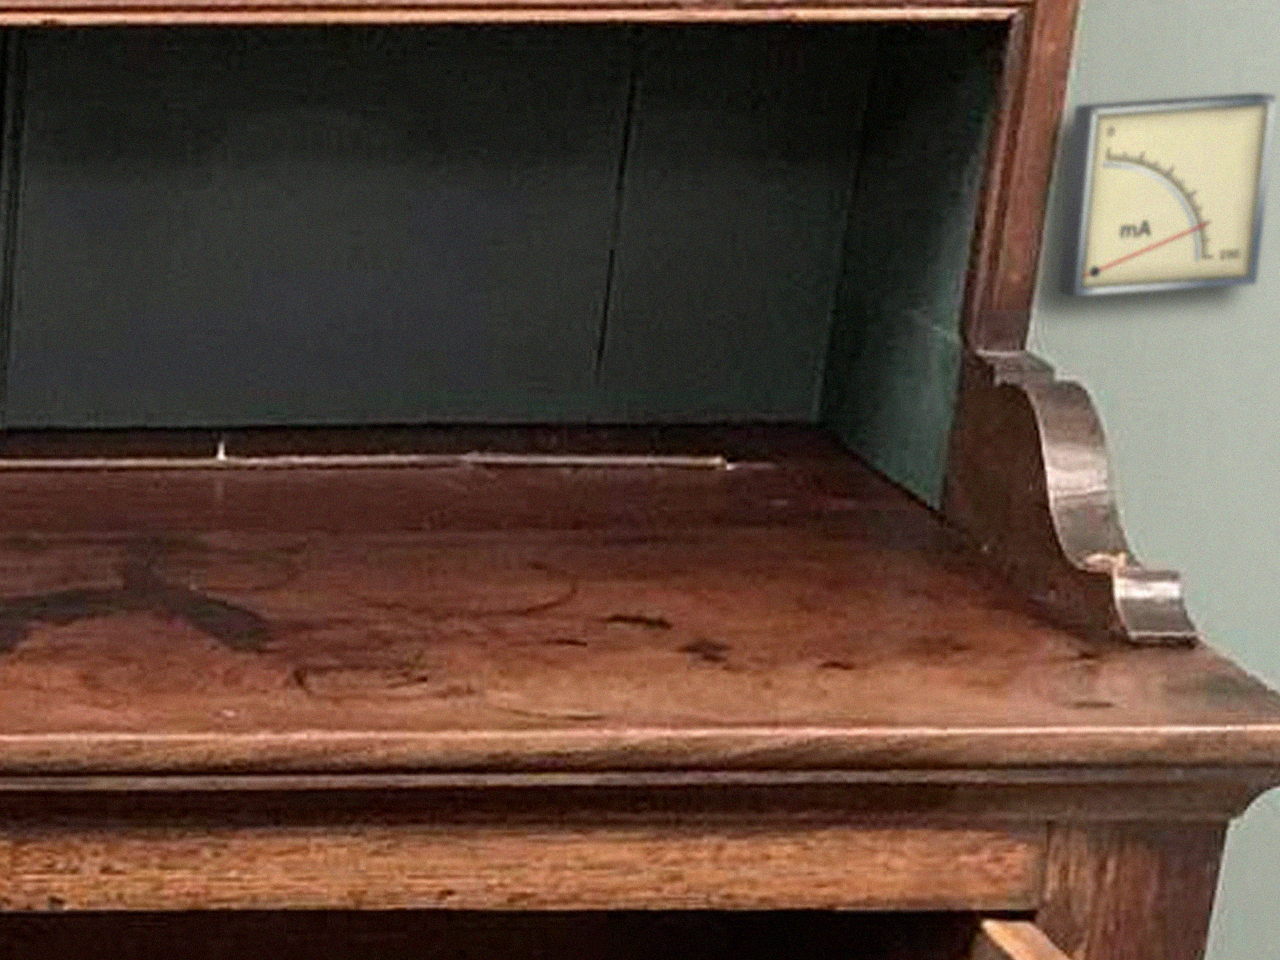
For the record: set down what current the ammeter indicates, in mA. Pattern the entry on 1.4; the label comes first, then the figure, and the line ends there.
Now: 200
